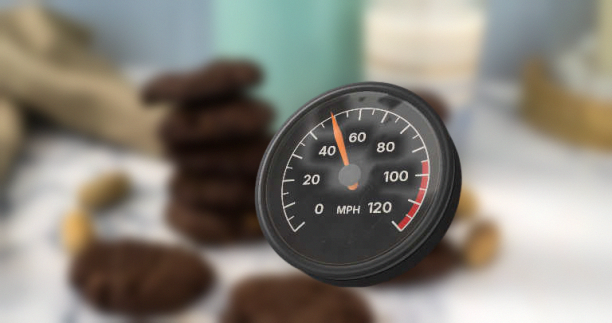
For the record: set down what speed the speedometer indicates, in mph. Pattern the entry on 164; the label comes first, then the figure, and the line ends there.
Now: 50
